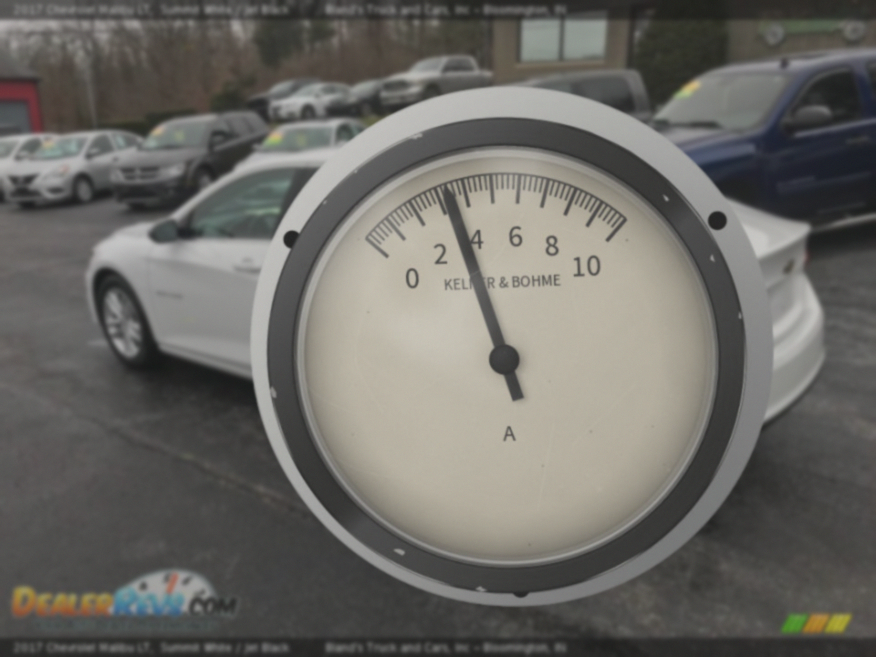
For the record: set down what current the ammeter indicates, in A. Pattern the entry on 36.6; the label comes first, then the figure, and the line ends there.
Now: 3.4
